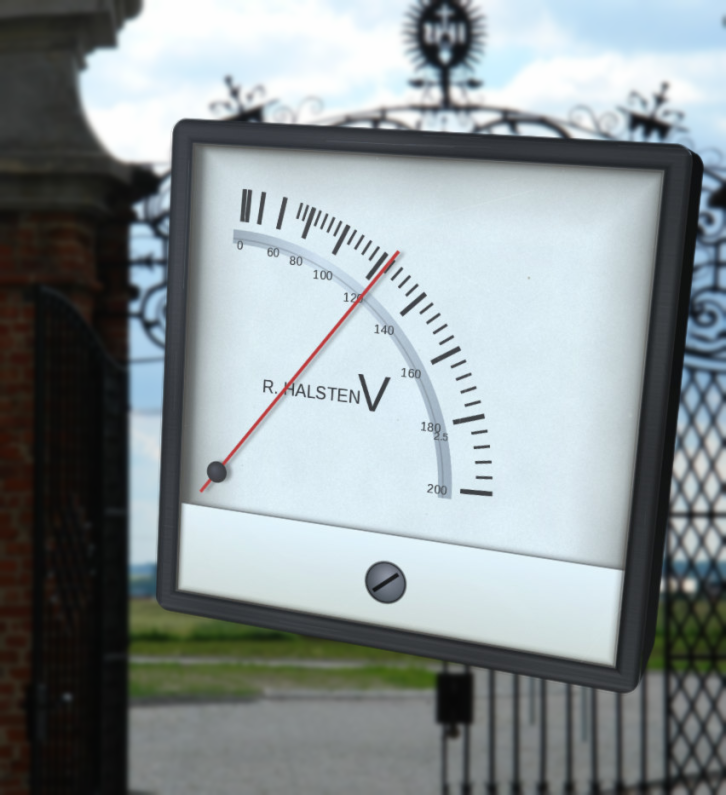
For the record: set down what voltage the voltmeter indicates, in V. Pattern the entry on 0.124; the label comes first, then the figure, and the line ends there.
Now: 124
